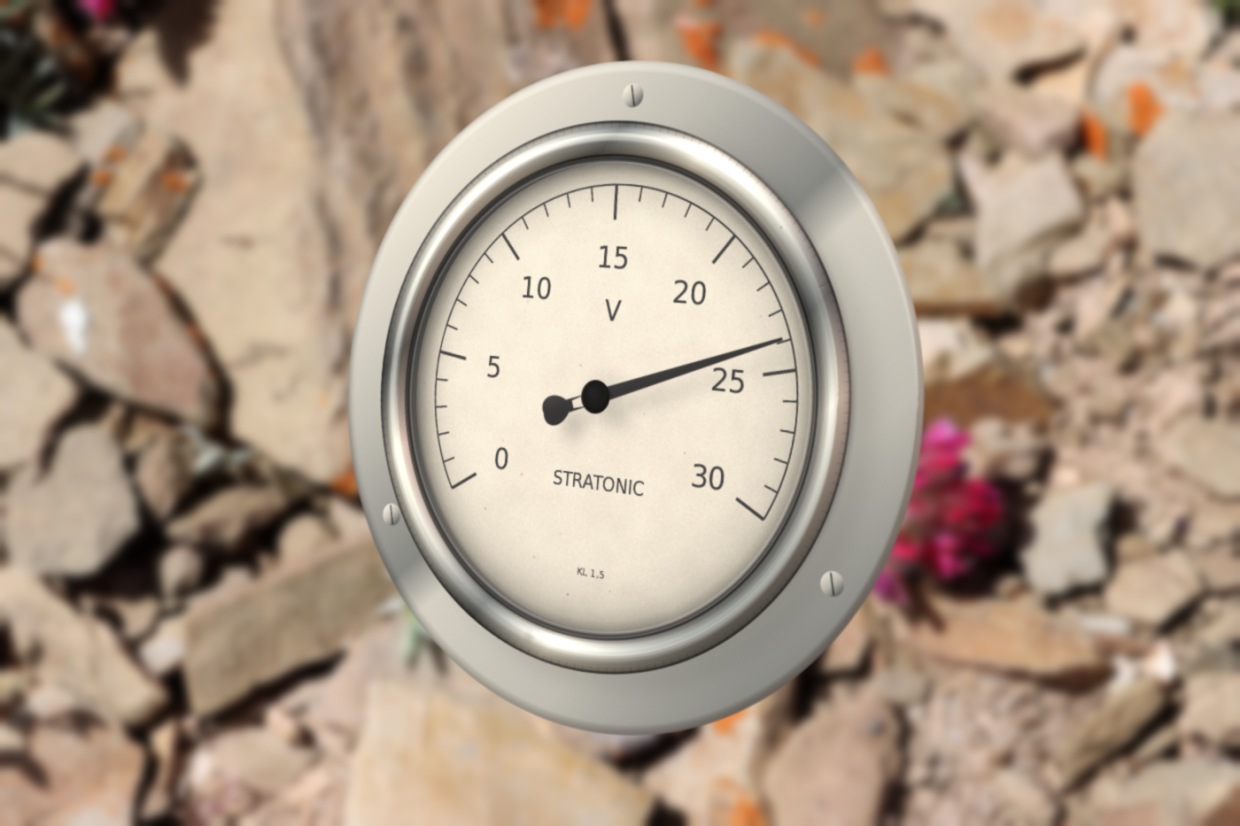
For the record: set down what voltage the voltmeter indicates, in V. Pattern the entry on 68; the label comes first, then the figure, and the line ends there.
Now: 24
